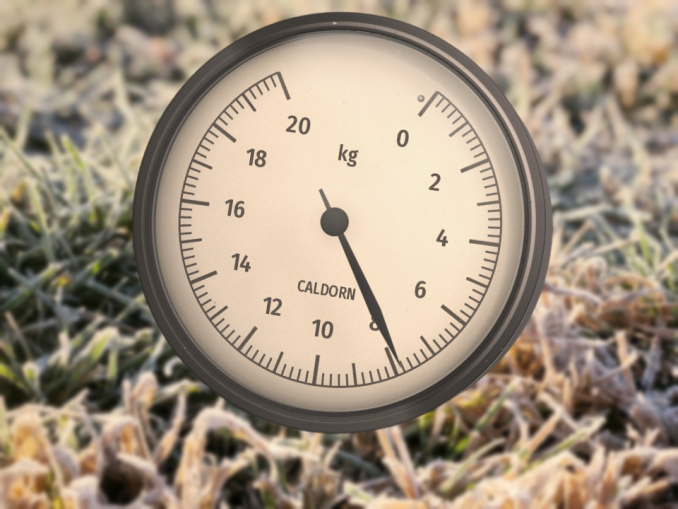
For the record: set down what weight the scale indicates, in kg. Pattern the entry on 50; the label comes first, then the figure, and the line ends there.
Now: 7.8
